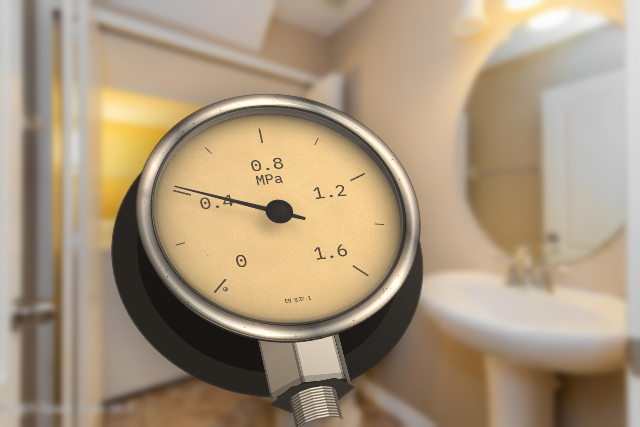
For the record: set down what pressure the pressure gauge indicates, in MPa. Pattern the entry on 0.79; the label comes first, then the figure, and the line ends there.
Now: 0.4
